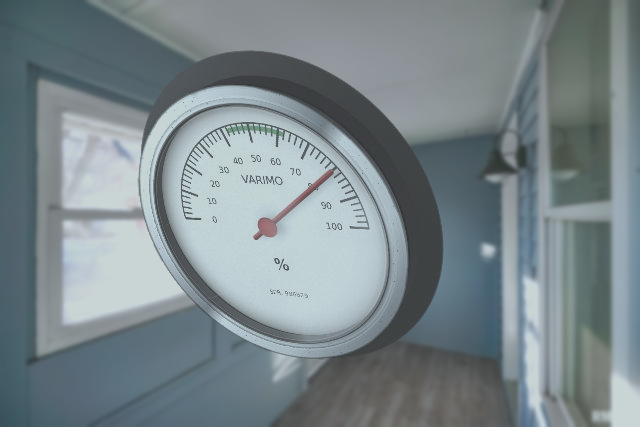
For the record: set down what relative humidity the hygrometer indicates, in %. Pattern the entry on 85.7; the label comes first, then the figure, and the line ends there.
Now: 80
